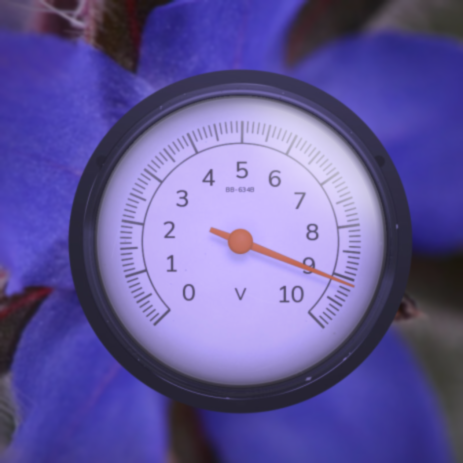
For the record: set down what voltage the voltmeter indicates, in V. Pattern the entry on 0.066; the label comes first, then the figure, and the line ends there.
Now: 9.1
